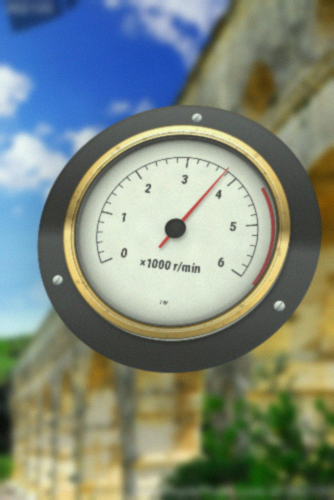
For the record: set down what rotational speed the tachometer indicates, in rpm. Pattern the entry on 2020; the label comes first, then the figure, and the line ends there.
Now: 3800
